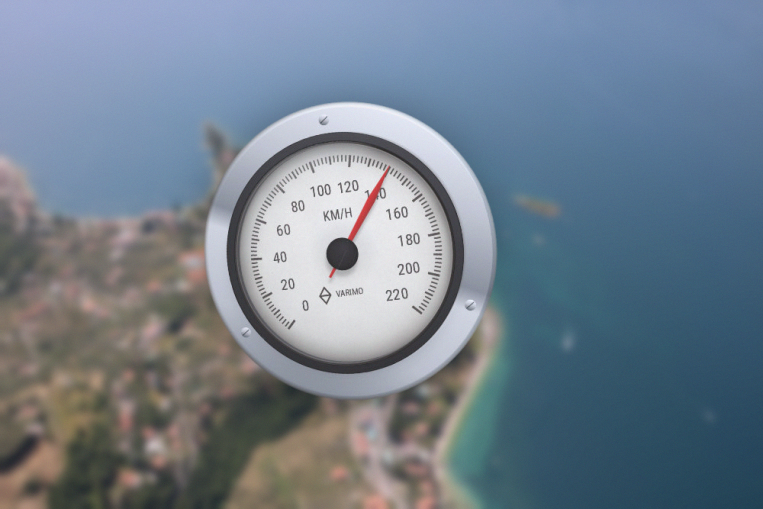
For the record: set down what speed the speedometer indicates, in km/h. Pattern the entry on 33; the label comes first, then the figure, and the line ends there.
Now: 140
